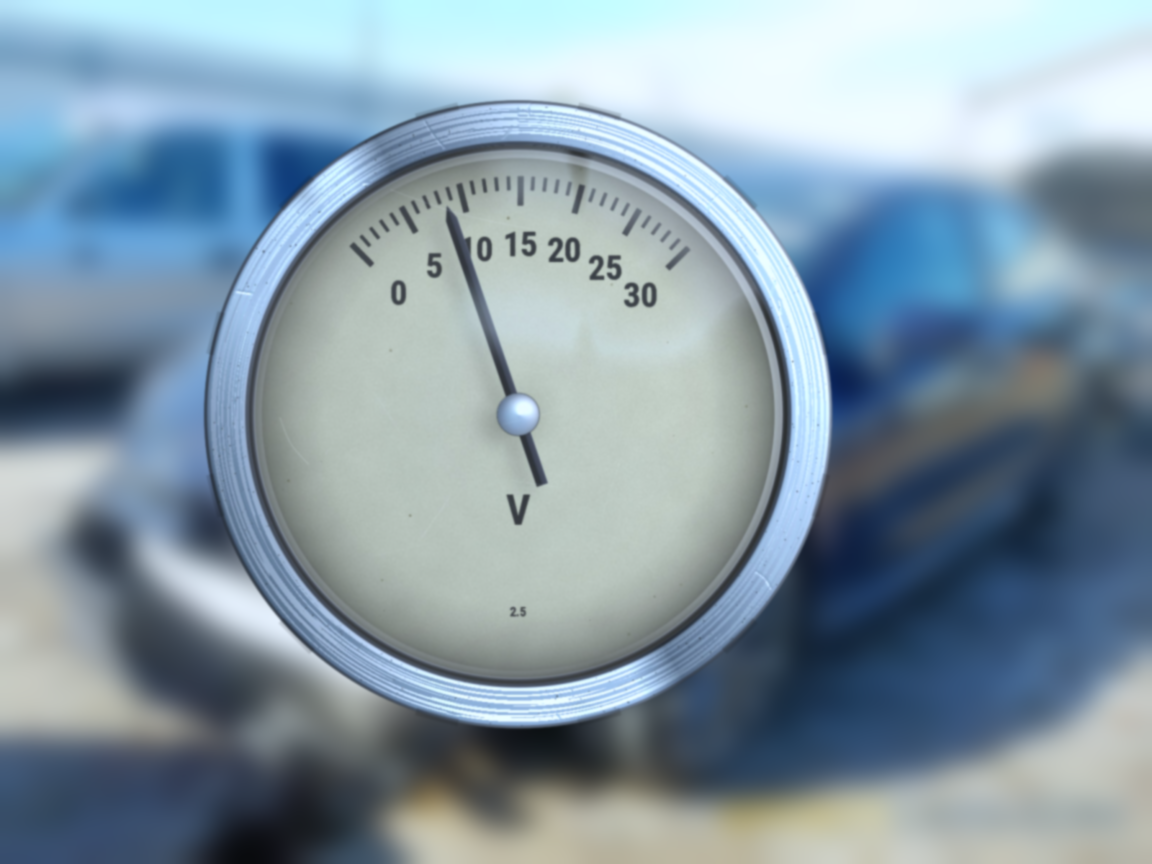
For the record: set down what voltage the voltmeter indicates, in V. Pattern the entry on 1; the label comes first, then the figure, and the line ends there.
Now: 8.5
